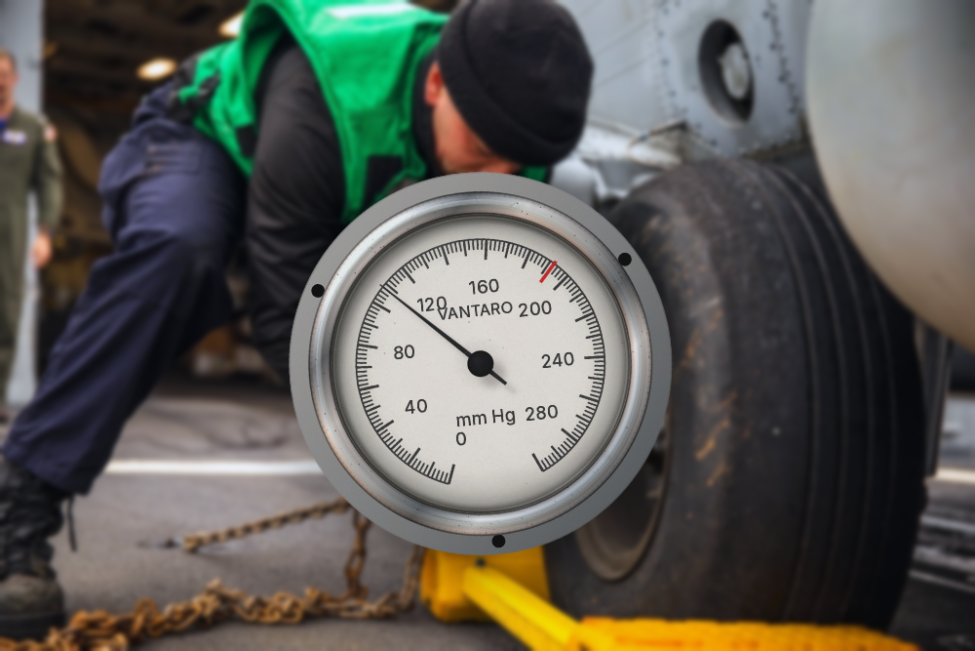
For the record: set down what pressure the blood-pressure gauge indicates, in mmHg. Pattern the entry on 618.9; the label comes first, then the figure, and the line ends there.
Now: 108
